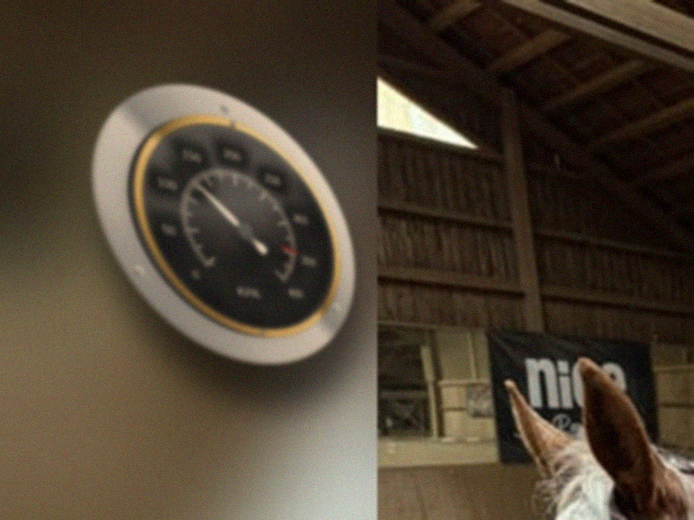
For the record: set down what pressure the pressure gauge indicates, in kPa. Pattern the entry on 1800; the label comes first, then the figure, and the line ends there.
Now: 125
